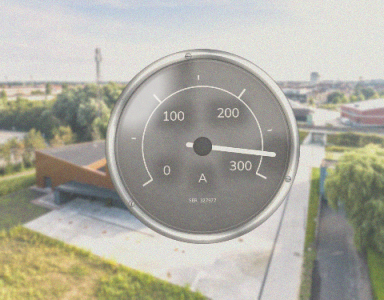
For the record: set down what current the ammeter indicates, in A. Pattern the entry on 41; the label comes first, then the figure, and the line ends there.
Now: 275
